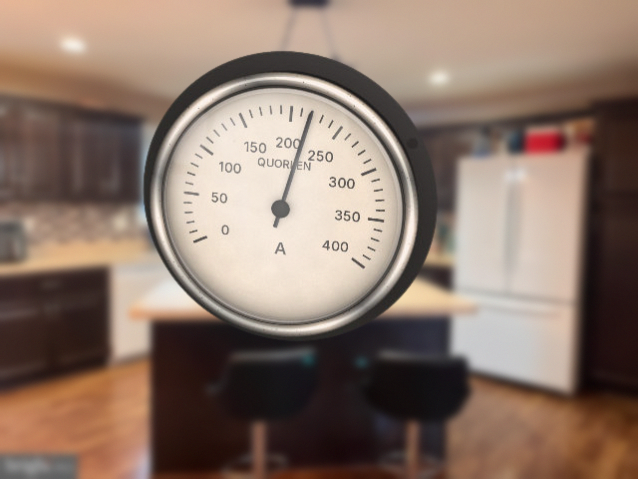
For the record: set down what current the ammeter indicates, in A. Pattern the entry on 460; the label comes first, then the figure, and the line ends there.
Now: 220
